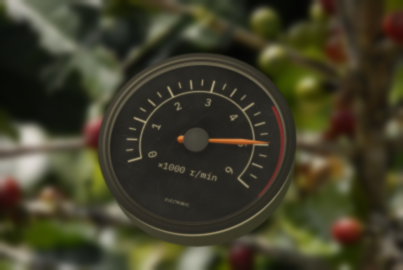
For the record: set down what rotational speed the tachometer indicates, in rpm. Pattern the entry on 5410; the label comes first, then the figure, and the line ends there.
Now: 5000
